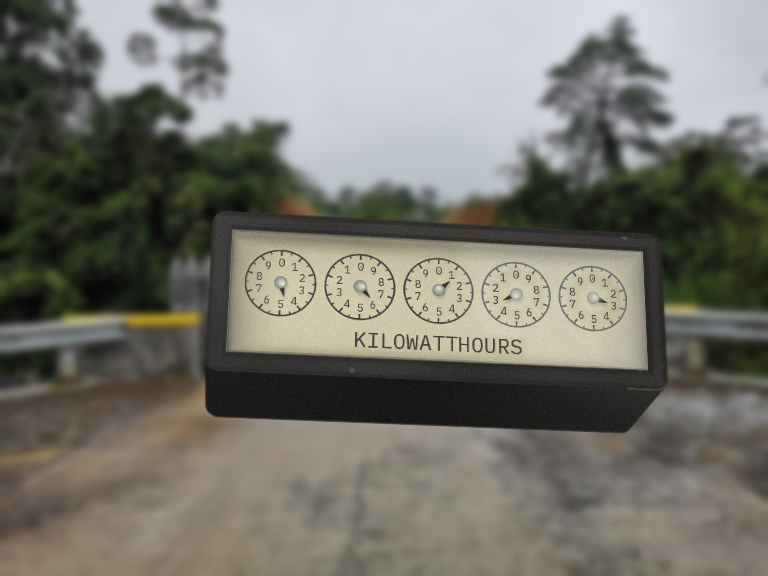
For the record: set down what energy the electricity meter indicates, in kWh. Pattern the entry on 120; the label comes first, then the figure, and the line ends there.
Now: 46133
